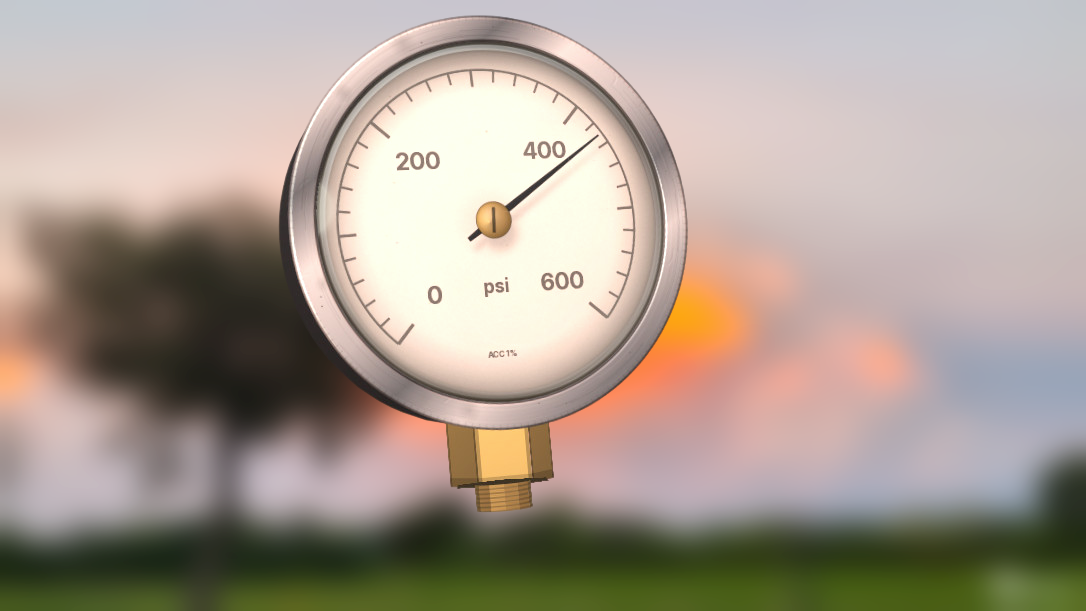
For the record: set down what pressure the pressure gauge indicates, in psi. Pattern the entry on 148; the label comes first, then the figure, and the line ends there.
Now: 430
